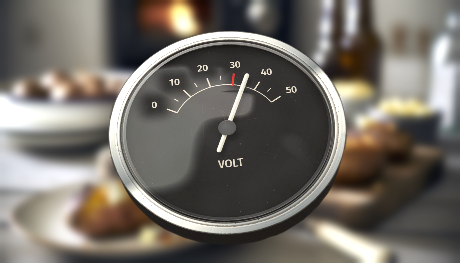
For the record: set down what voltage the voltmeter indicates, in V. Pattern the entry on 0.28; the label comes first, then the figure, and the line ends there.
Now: 35
